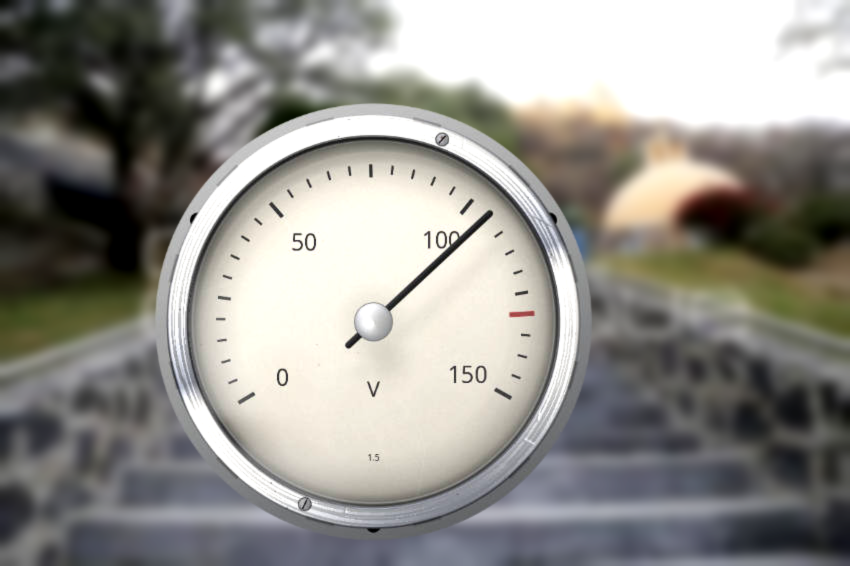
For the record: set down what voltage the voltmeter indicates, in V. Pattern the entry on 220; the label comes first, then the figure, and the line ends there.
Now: 105
